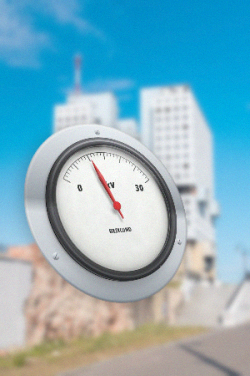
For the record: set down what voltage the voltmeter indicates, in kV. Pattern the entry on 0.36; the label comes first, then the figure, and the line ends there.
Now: 10
